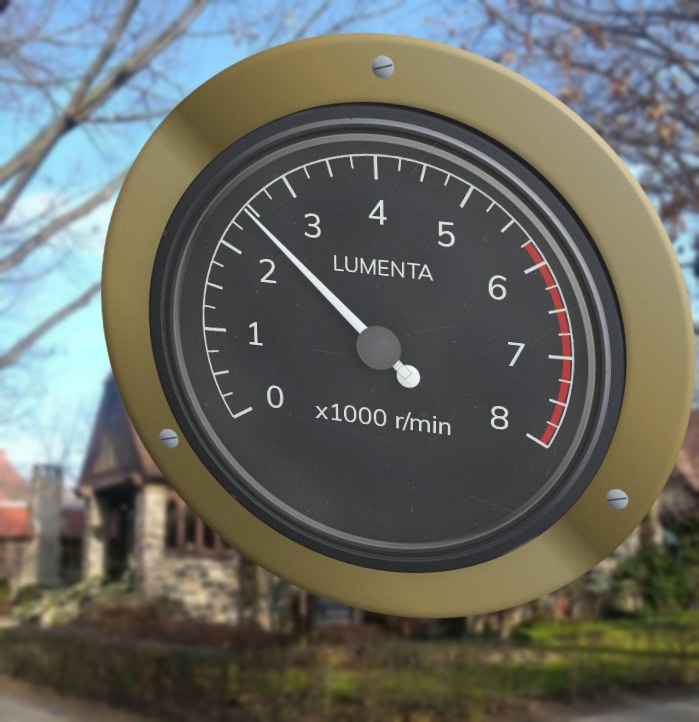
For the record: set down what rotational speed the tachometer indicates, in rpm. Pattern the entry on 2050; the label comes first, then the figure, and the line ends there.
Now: 2500
